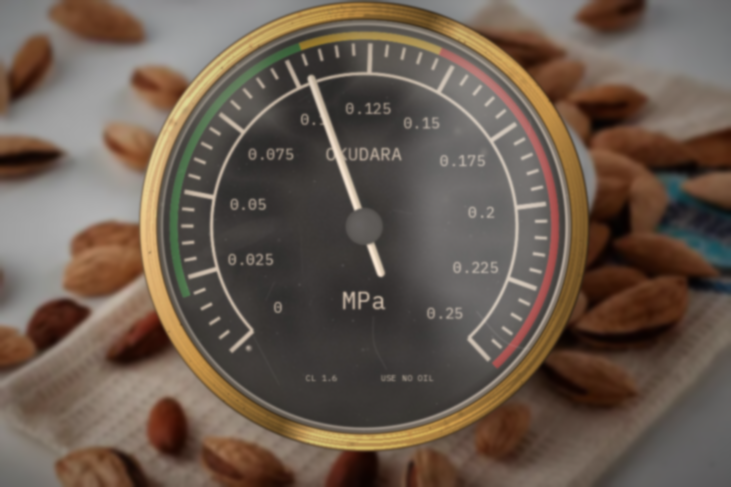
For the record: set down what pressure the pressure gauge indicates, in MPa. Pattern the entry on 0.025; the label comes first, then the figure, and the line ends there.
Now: 0.105
